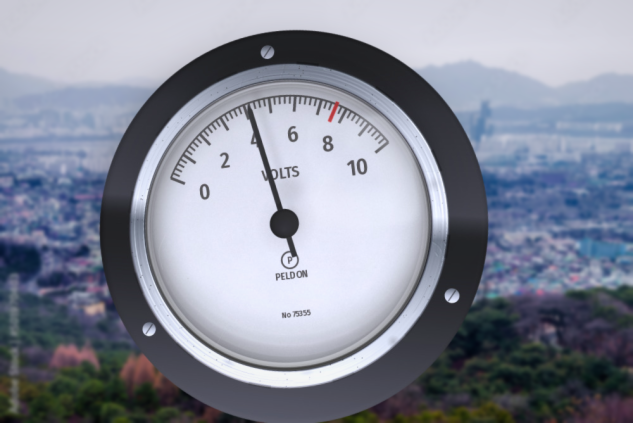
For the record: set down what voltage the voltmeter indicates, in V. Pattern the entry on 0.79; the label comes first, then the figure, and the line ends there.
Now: 4.2
